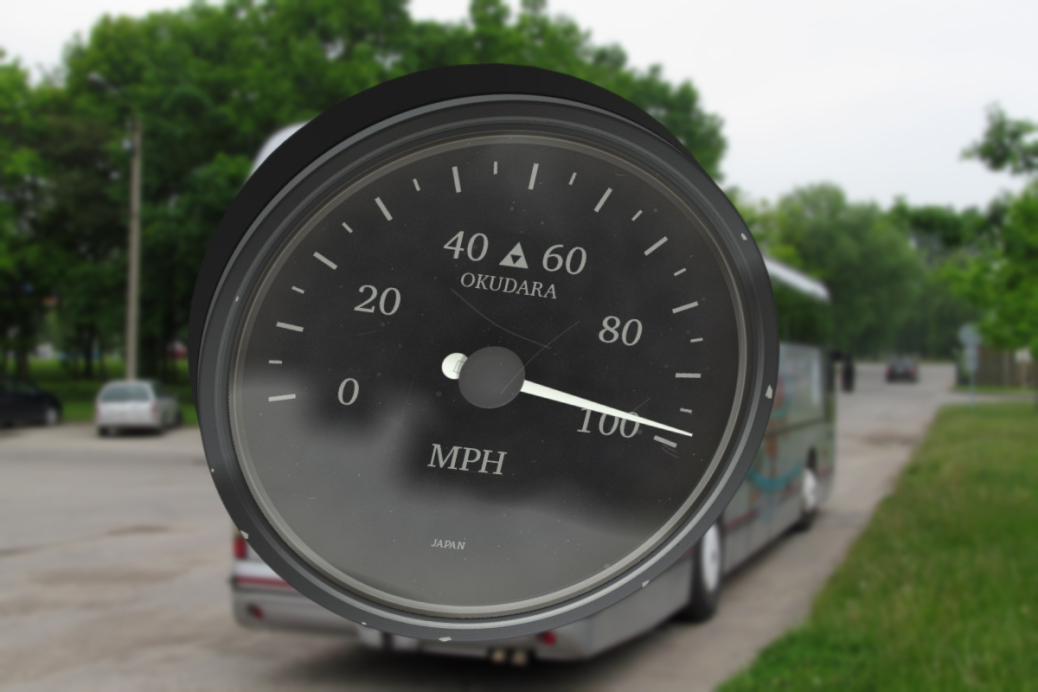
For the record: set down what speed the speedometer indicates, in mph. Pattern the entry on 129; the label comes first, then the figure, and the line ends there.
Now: 97.5
